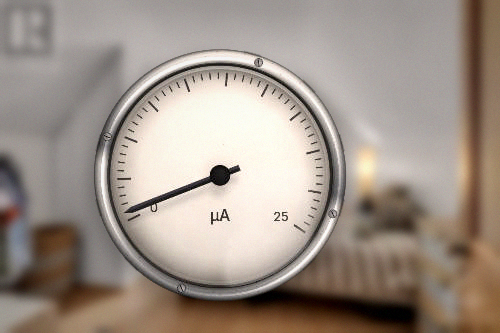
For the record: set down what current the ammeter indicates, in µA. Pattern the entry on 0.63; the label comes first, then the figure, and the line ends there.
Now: 0.5
